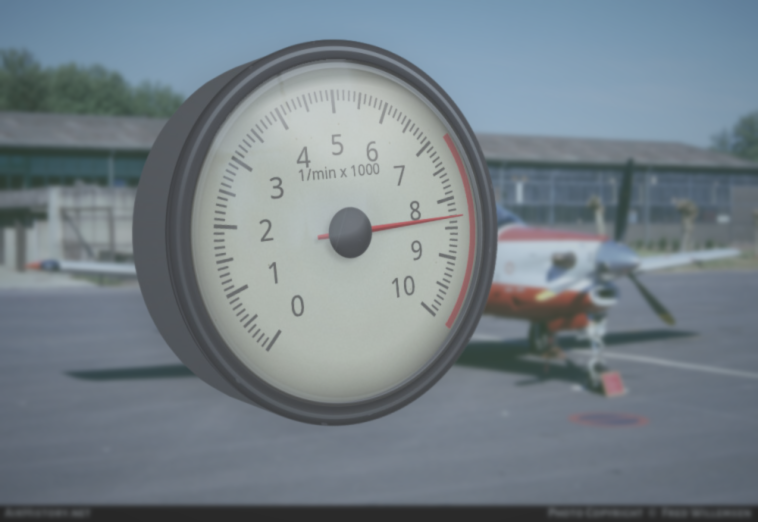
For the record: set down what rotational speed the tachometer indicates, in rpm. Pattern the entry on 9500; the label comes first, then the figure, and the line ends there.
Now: 8300
